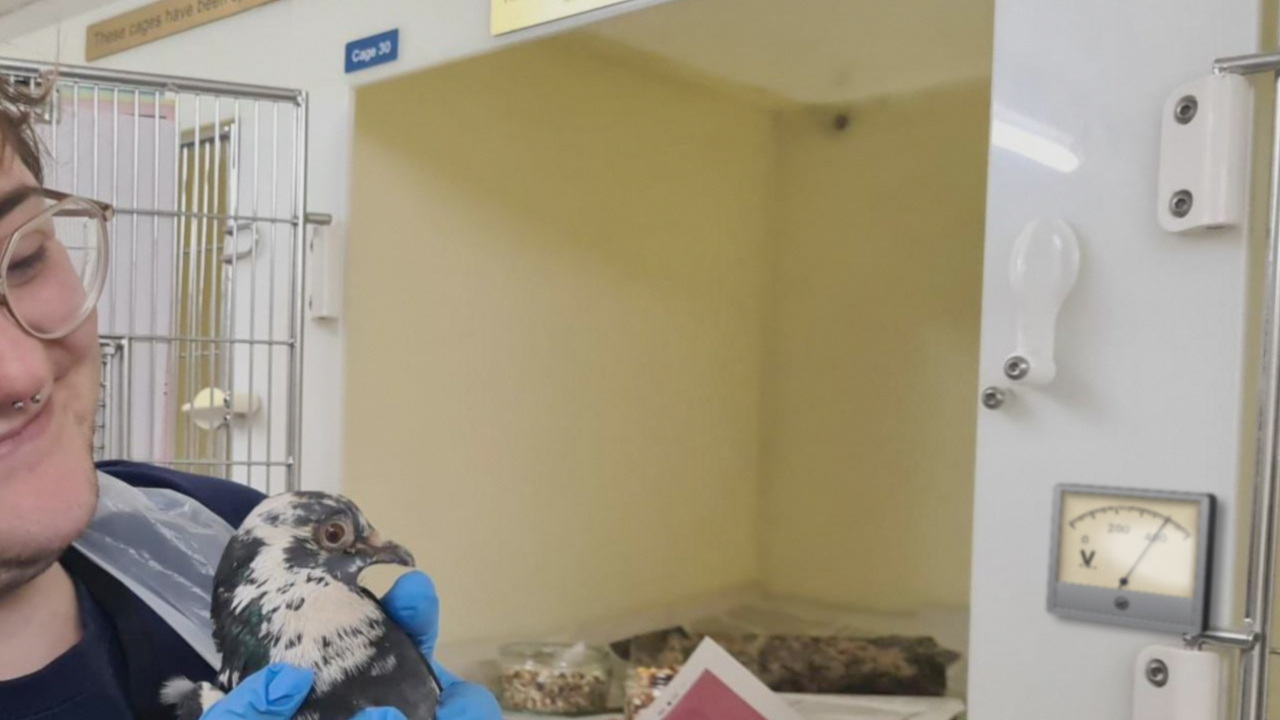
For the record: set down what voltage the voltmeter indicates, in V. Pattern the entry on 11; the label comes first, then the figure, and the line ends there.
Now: 400
